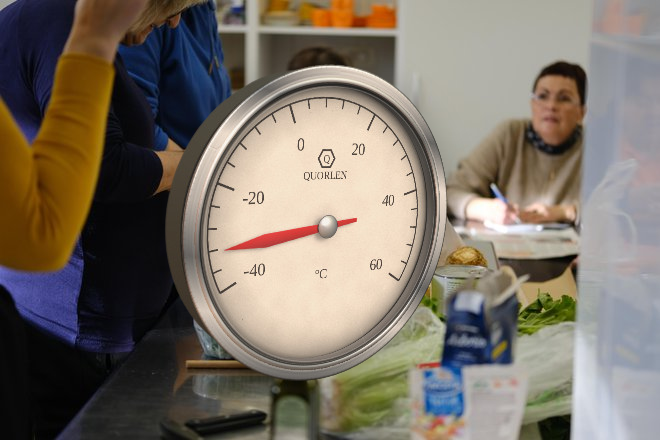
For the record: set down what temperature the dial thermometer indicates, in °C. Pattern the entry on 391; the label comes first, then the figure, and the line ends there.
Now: -32
